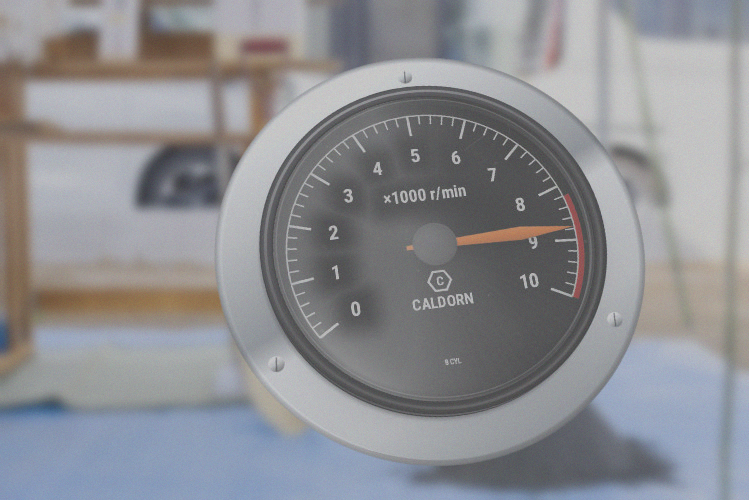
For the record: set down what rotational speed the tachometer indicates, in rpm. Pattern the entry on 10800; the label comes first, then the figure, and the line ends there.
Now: 8800
